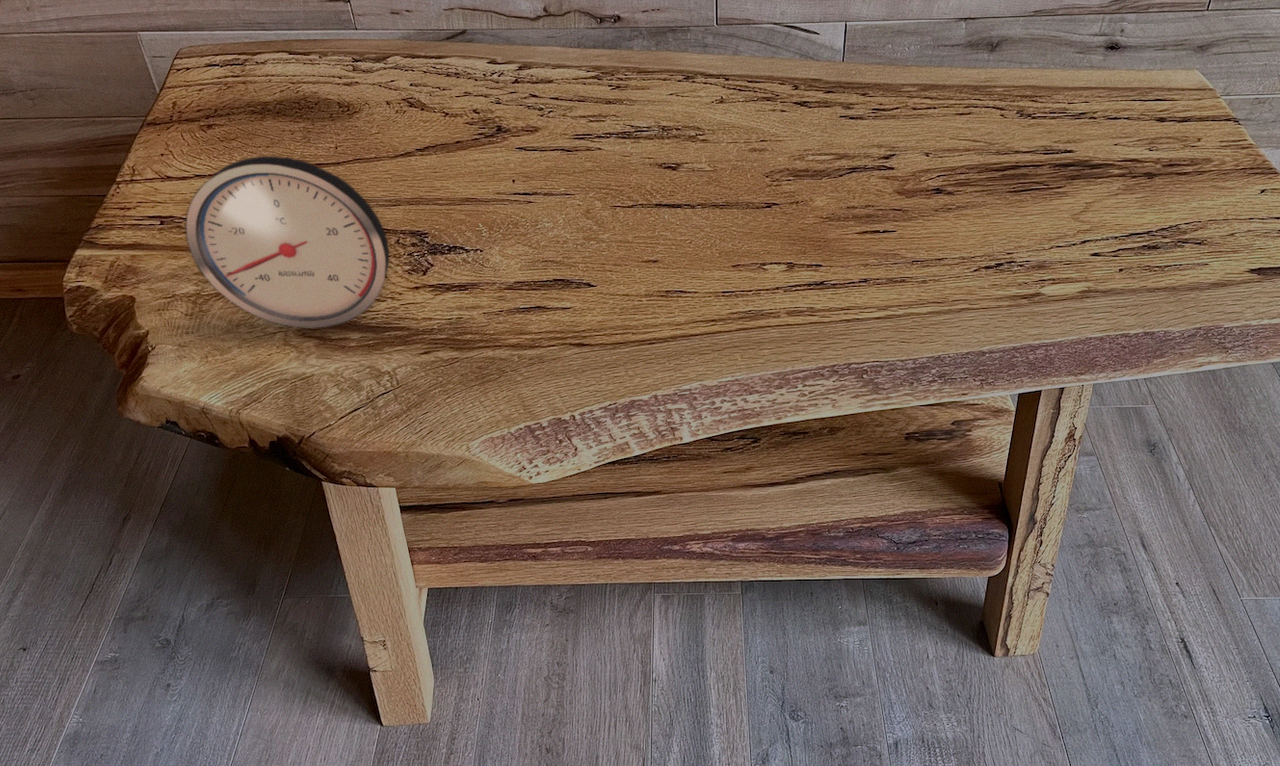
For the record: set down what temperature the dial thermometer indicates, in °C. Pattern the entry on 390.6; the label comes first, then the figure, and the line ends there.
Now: -34
